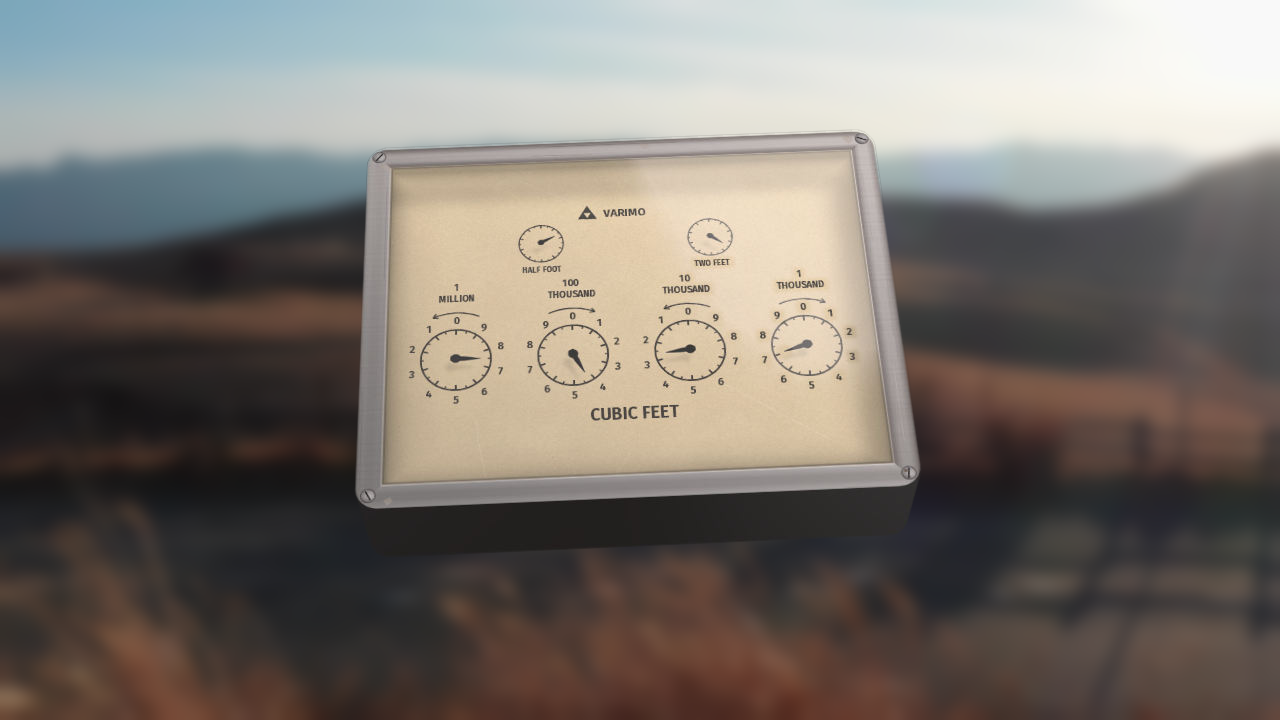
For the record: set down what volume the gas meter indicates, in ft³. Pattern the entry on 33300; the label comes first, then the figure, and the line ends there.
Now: 742700
